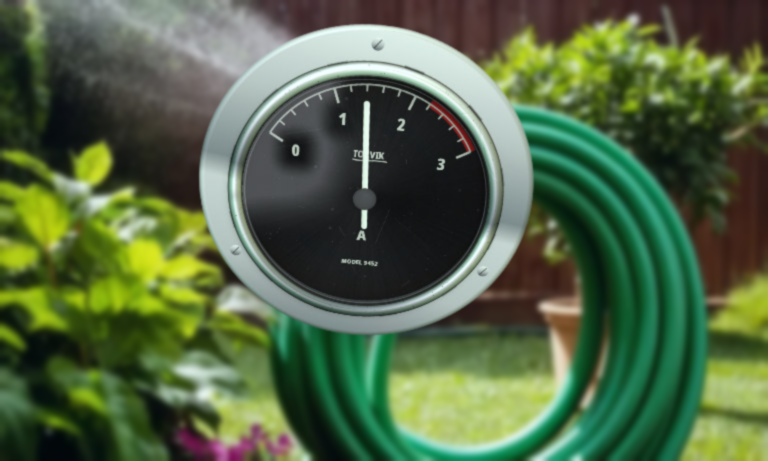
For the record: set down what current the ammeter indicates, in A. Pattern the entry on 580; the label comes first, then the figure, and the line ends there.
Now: 1.4
